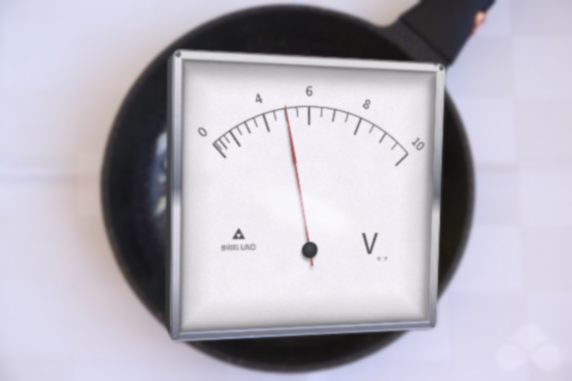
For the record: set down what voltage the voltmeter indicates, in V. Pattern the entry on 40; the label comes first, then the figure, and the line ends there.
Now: 5
